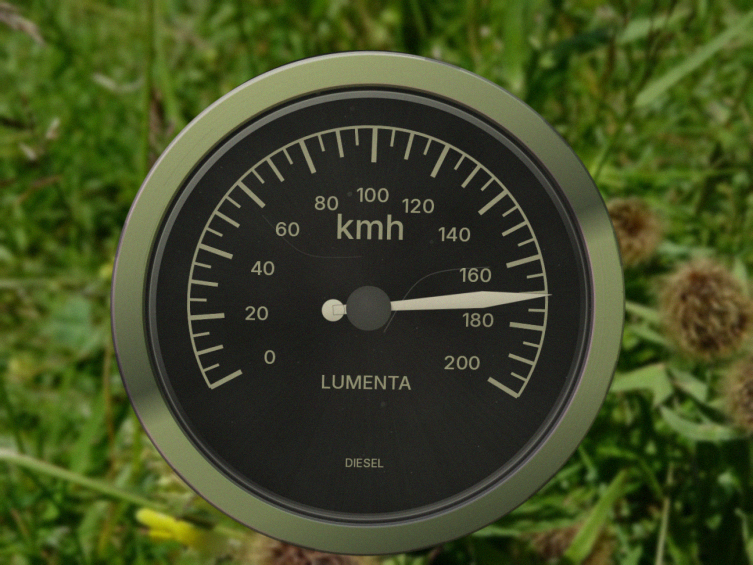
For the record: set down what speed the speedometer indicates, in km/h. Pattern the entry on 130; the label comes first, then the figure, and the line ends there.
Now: 170
